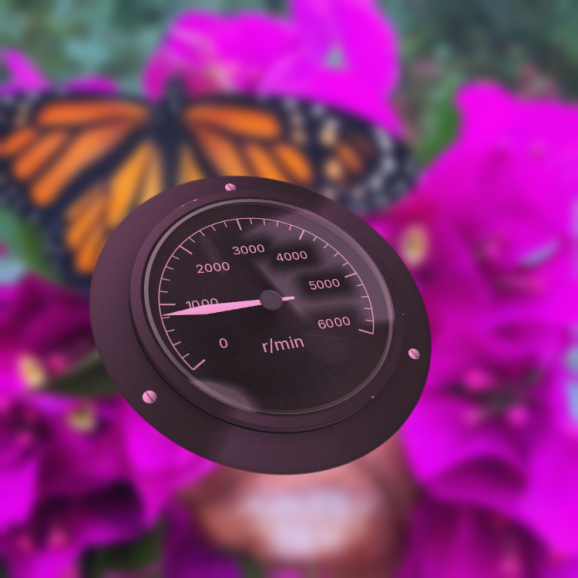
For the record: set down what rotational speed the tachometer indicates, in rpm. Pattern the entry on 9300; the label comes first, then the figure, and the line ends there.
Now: 800
